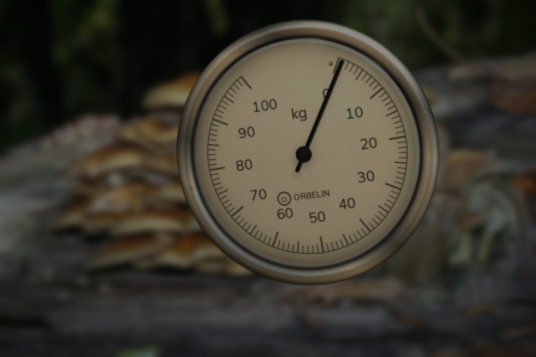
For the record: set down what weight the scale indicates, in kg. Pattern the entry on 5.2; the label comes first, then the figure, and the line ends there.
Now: 1
